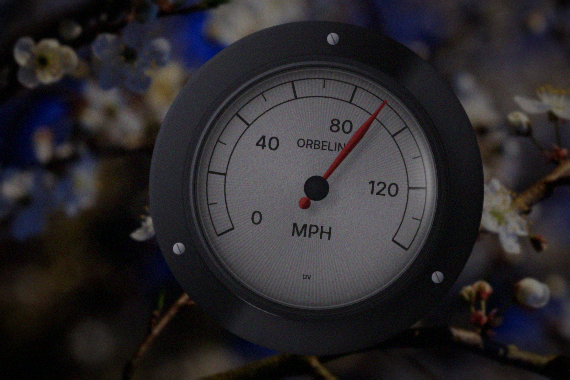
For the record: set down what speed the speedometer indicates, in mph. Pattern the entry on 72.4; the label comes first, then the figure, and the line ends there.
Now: 90
